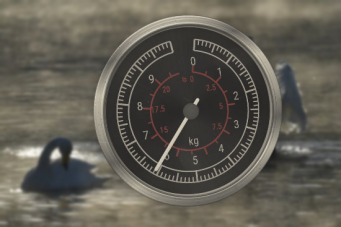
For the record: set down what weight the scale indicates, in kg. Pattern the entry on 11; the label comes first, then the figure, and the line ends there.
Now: 6.1
